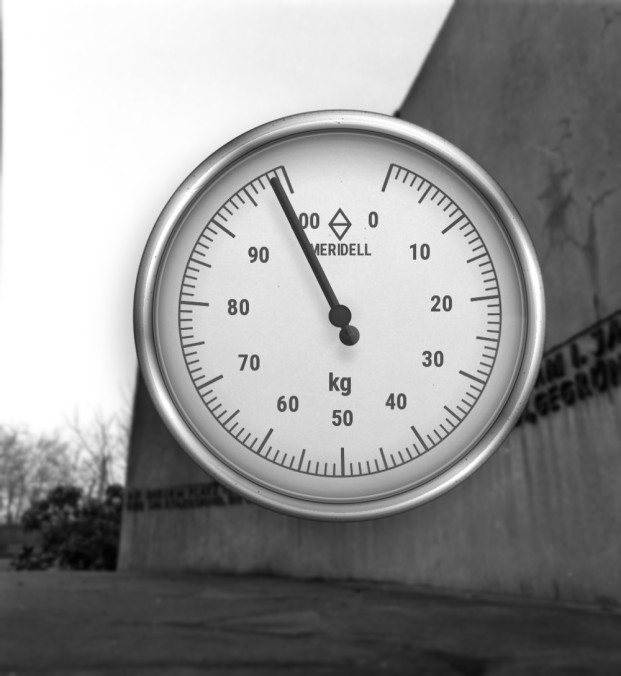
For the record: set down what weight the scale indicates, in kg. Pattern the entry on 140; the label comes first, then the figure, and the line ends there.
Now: 98.5
